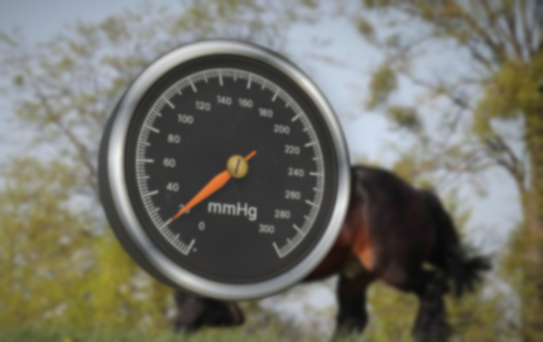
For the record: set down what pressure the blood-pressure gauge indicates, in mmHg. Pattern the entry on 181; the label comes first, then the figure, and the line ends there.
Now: 20
